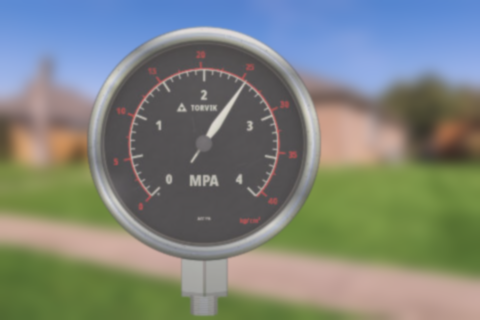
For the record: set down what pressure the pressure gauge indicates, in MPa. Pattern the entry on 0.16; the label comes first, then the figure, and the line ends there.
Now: 2.5
